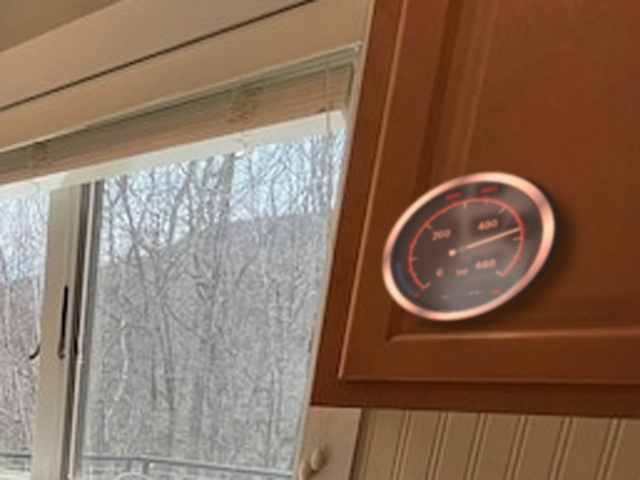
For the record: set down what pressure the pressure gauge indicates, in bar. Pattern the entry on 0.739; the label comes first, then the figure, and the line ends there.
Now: 475
